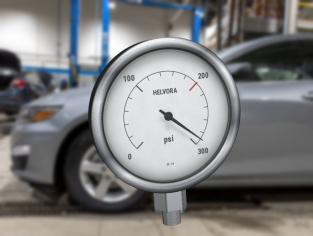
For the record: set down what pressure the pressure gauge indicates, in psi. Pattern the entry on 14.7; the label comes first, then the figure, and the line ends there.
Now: 290
